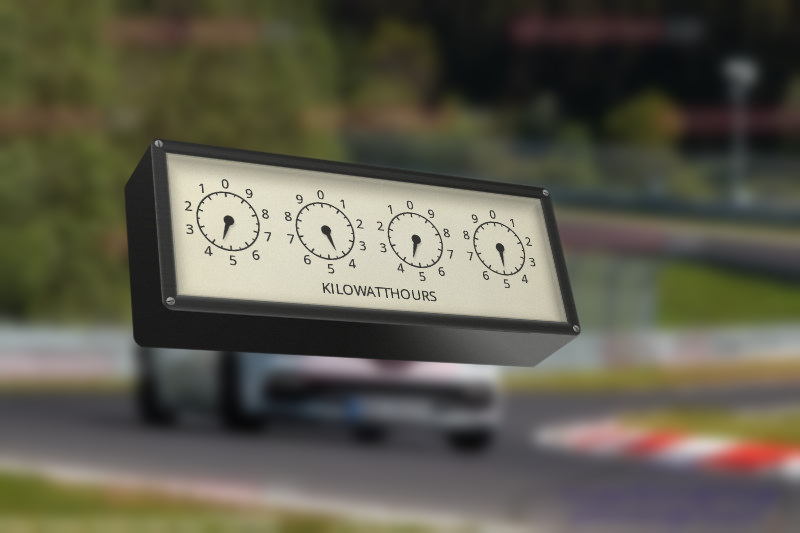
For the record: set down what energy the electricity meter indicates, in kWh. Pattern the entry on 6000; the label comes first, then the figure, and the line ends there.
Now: 4445
